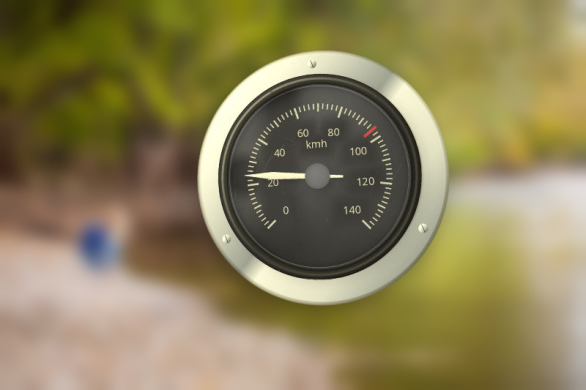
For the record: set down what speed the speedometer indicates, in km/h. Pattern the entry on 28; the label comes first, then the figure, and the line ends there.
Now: 24
